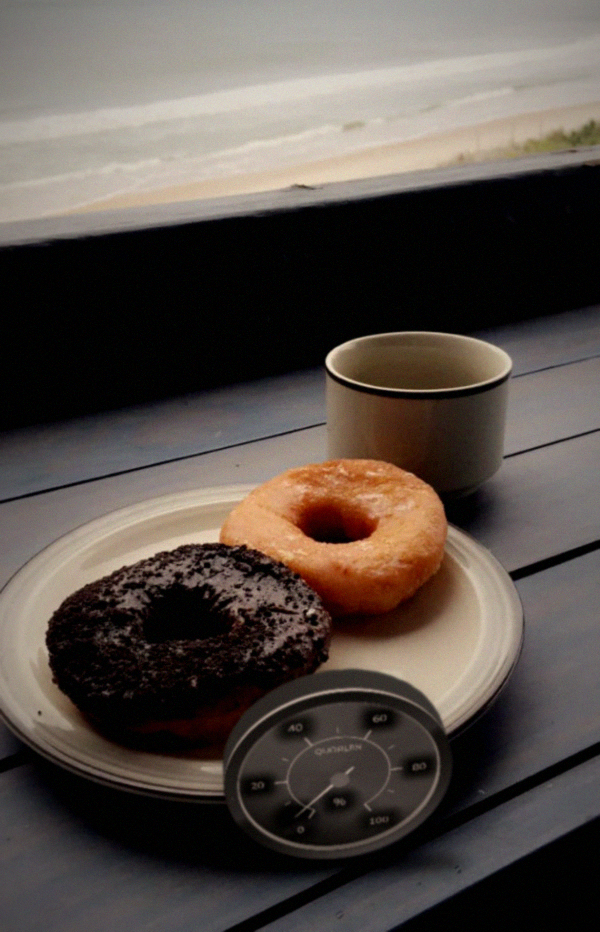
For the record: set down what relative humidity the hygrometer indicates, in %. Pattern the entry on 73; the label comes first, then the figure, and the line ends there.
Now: 5
